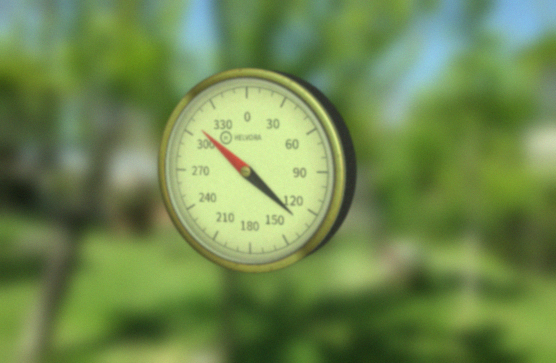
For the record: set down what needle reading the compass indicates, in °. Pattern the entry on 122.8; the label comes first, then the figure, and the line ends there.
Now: 310
